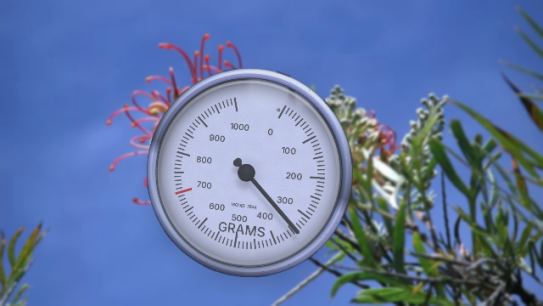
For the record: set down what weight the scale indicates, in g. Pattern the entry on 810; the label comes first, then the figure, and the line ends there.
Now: 340
